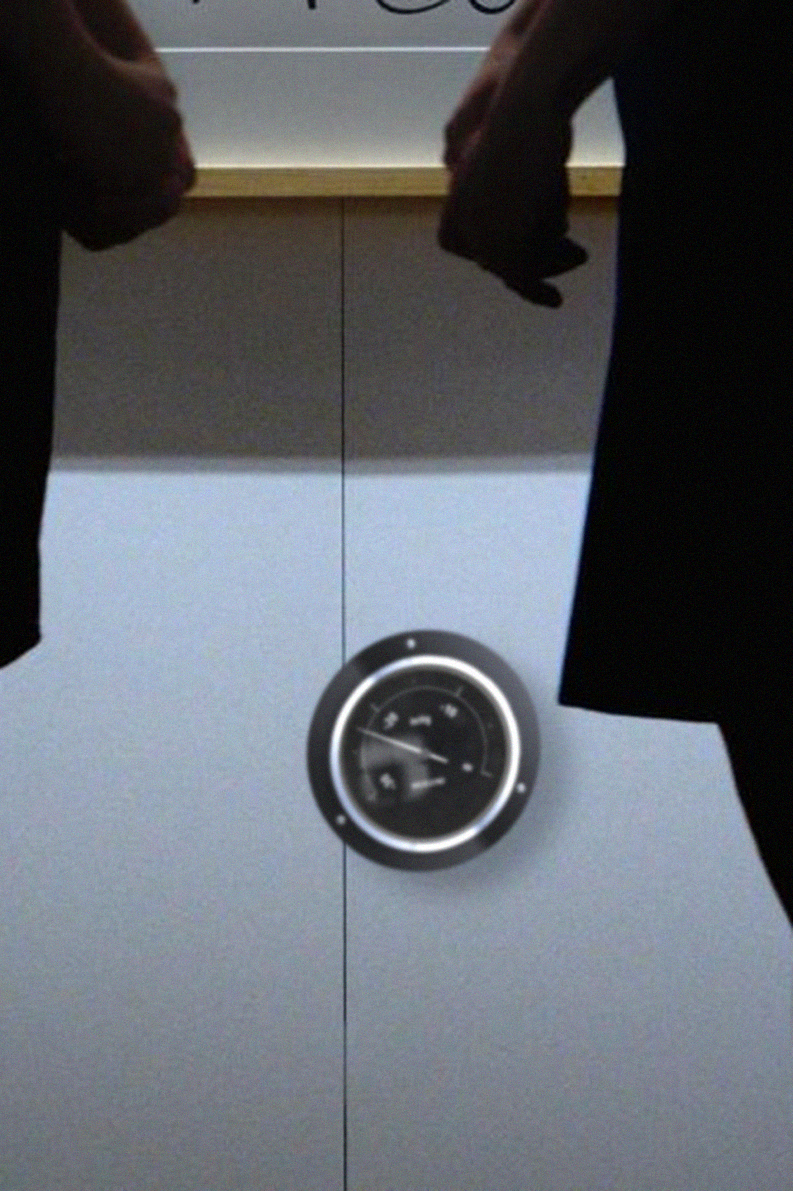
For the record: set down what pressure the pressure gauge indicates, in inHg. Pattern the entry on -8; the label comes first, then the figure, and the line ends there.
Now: -22.5
